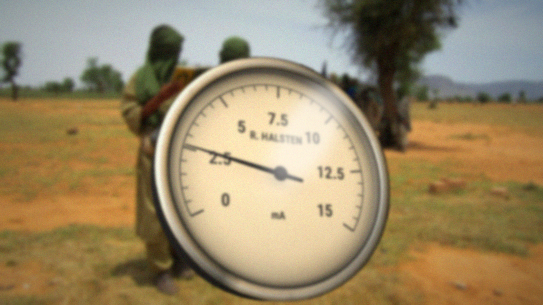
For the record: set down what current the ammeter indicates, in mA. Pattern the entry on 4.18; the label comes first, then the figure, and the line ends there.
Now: 2.5
